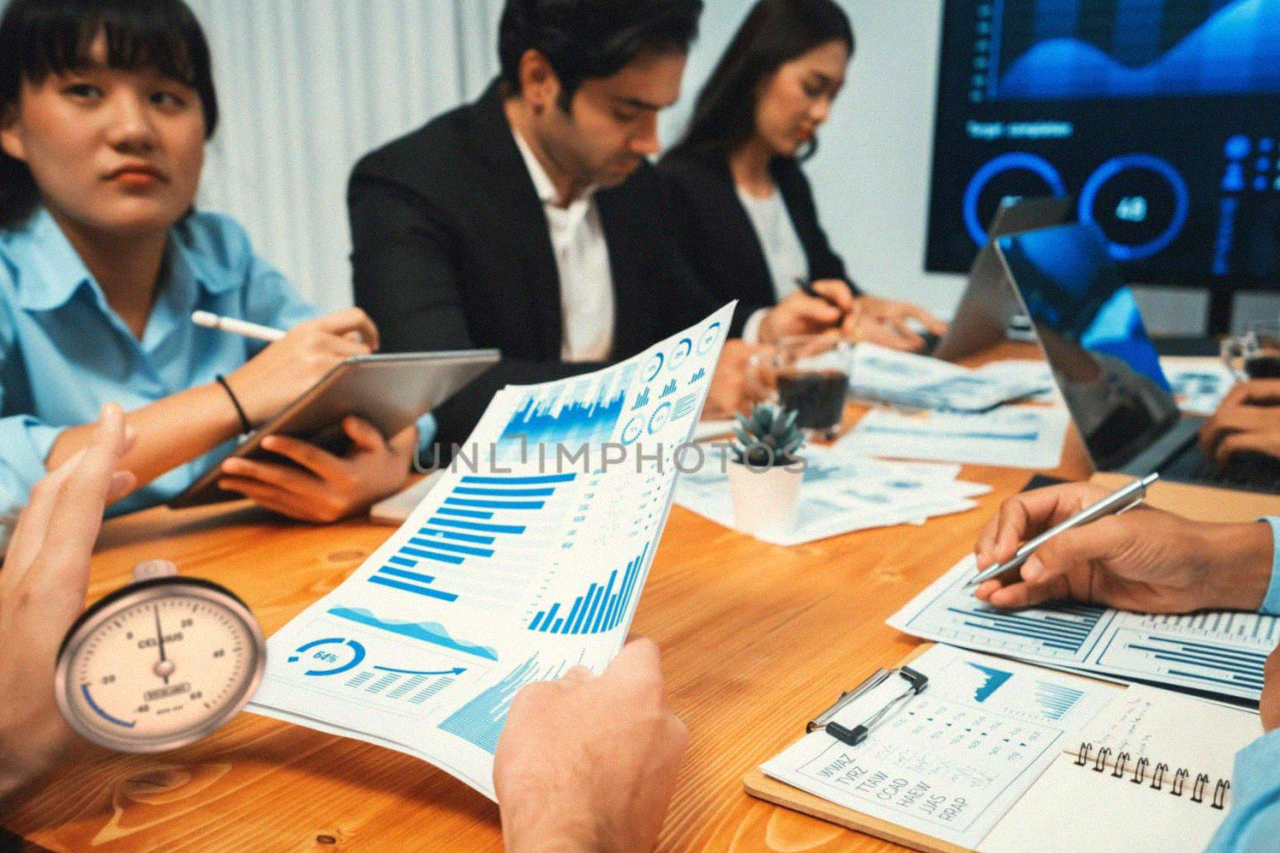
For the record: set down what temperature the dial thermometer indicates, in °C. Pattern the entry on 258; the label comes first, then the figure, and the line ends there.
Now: 10
